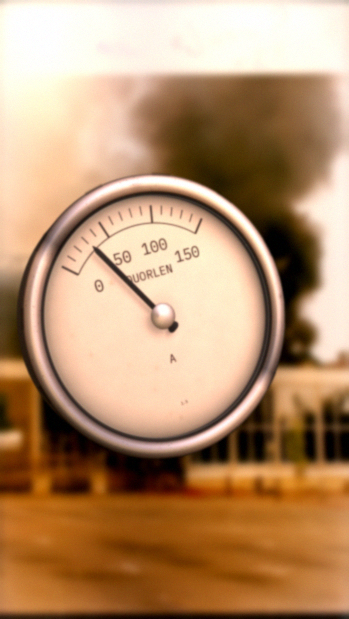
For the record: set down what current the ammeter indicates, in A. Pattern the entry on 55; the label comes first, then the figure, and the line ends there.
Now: 30
